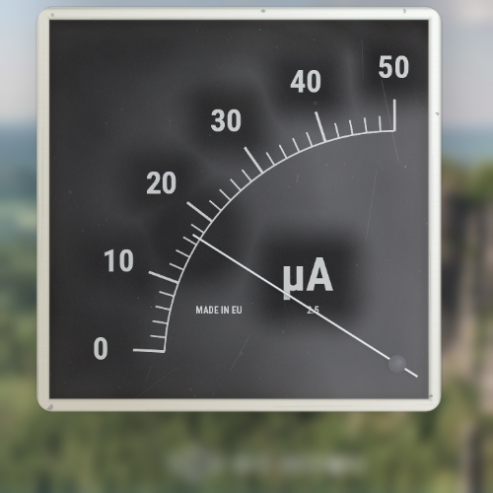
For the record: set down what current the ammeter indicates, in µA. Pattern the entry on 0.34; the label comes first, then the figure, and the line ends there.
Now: 17
